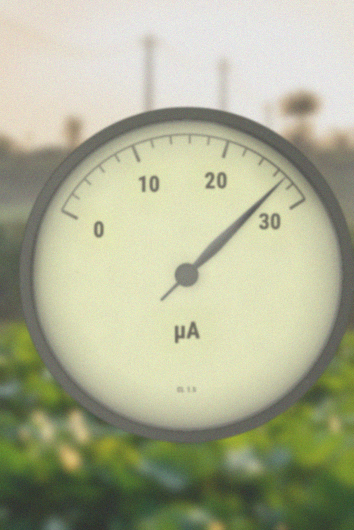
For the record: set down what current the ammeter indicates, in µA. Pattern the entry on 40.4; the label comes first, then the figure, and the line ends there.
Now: 27
